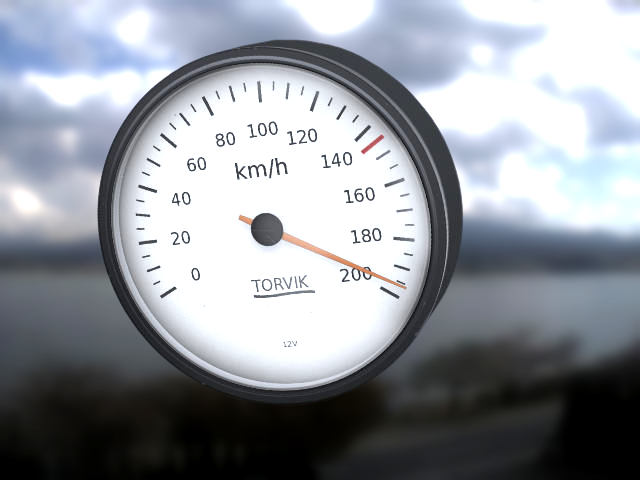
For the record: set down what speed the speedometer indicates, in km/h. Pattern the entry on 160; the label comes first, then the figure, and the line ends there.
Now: 195
